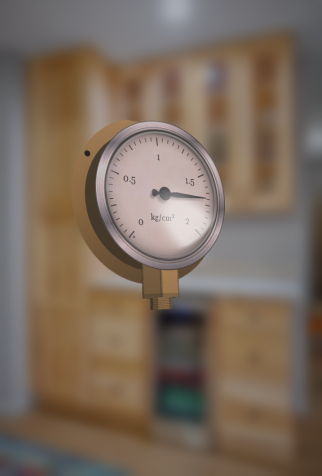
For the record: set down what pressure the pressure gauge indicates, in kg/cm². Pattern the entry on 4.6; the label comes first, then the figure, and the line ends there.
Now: 1.7
